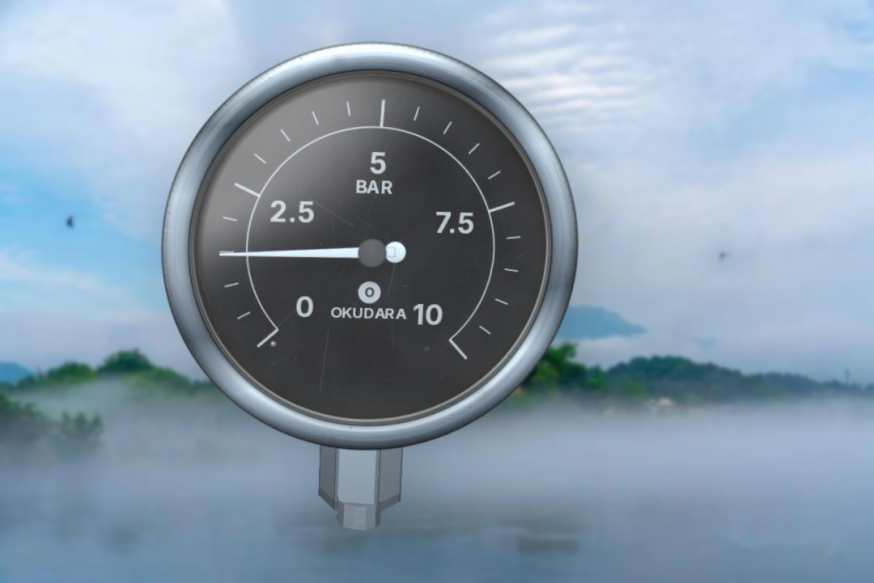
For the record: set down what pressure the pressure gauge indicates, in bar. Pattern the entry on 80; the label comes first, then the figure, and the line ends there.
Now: 1.5
